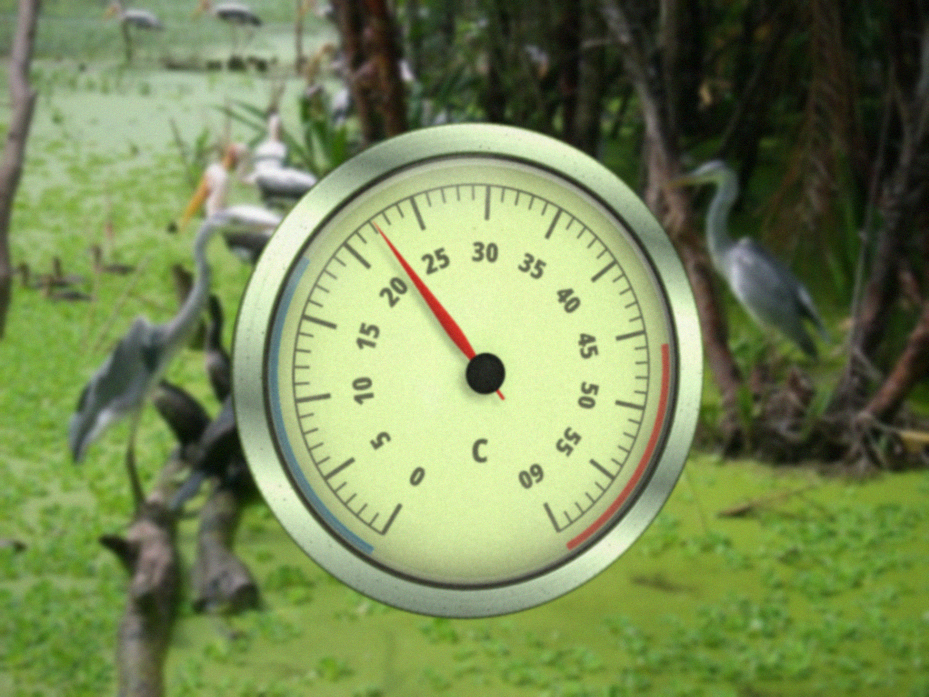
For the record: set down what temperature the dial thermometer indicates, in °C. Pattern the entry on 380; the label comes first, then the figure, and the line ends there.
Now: 22
